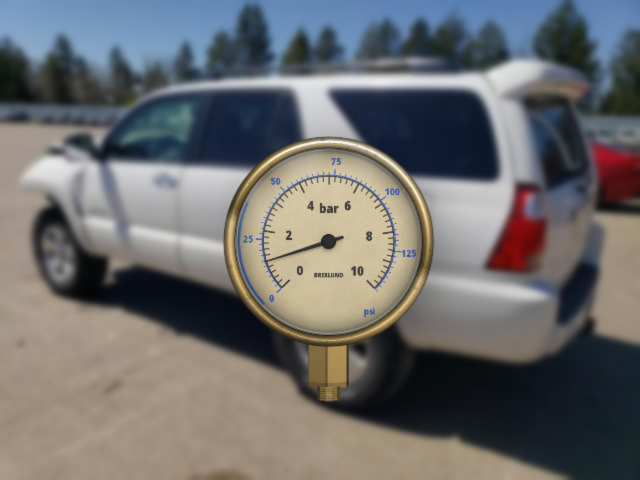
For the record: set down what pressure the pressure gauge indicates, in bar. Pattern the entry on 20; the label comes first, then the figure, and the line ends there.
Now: 1
